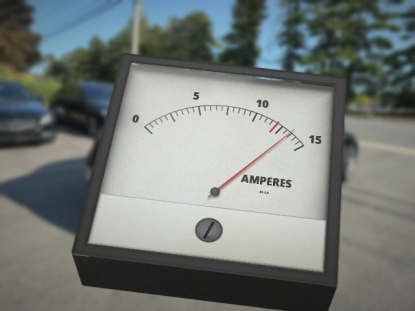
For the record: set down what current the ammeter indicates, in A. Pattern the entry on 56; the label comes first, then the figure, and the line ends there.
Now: 13.5
